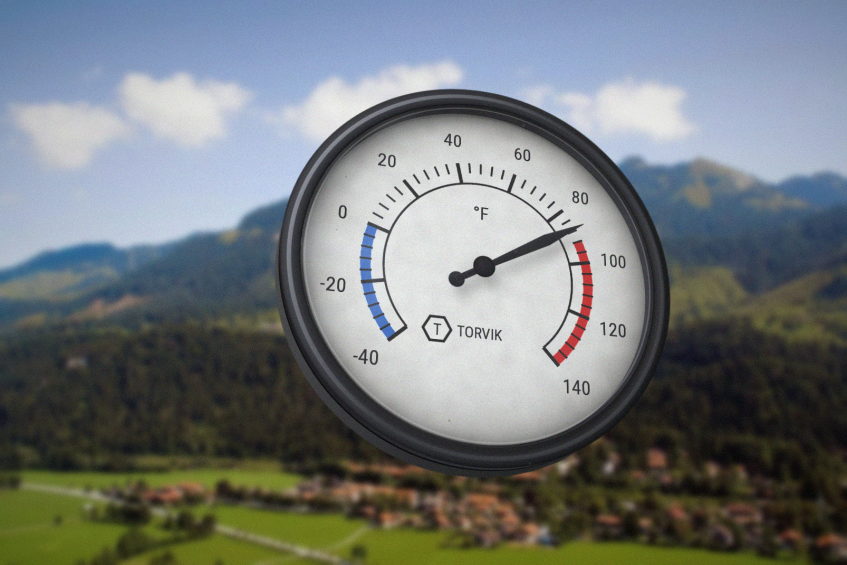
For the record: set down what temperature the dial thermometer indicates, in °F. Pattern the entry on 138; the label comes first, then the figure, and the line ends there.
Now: 88
